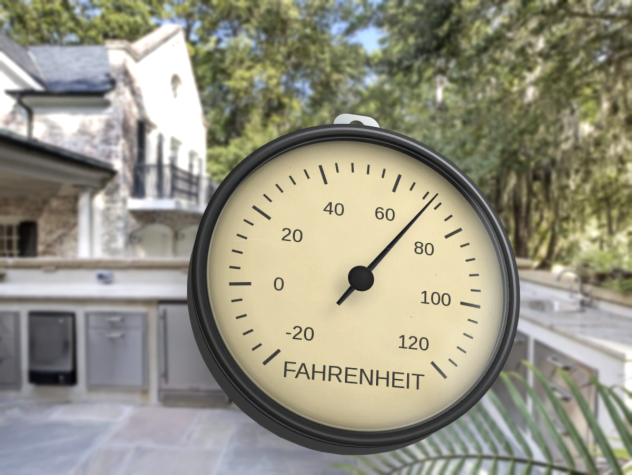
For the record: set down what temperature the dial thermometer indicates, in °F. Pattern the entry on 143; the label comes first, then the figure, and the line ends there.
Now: 70
